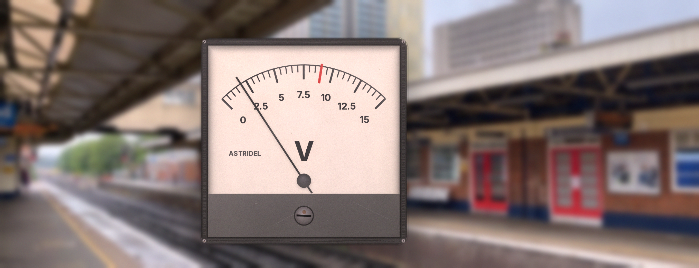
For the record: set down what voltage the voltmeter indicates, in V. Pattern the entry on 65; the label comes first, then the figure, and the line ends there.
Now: 2
